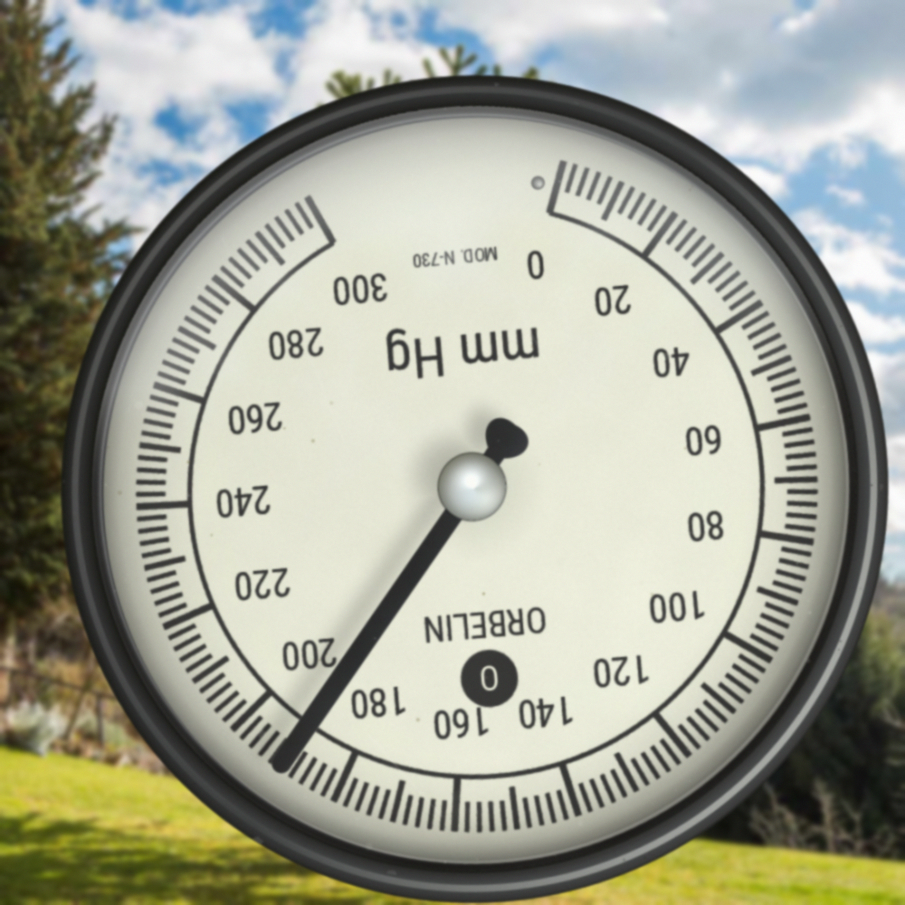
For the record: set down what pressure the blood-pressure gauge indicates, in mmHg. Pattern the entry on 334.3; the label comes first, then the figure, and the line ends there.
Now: 190
